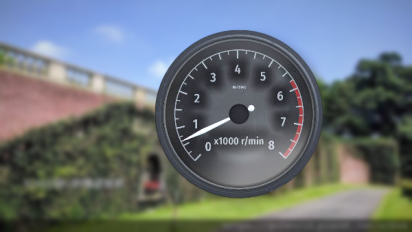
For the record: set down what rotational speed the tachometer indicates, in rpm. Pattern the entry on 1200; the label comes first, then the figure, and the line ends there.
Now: 625
